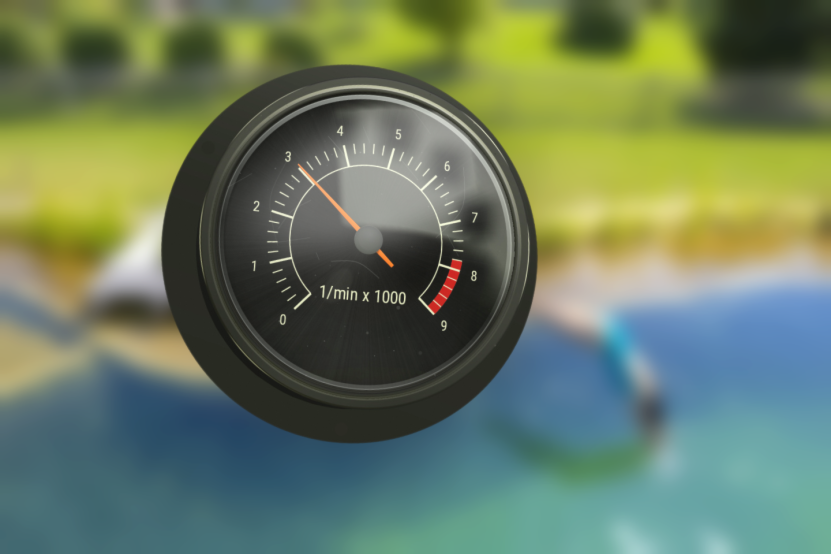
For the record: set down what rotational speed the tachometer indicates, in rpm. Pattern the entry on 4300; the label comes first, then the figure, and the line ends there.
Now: 3000
